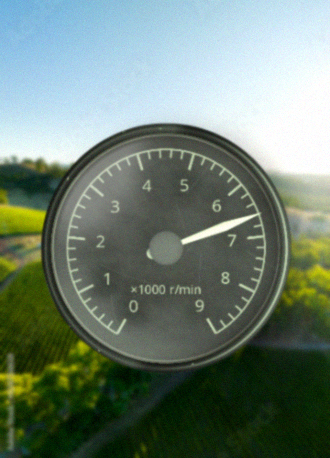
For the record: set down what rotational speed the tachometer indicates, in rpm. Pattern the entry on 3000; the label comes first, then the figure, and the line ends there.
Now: 6600
